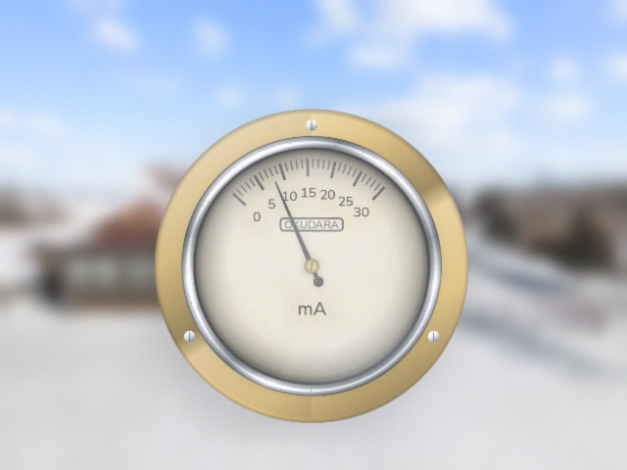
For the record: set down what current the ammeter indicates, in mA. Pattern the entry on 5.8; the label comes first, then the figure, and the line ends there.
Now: 8
